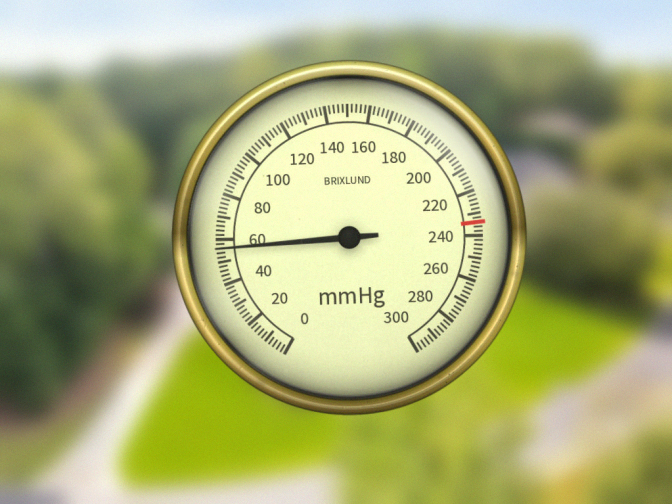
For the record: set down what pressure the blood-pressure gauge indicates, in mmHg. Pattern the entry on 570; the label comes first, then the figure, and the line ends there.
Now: 56
